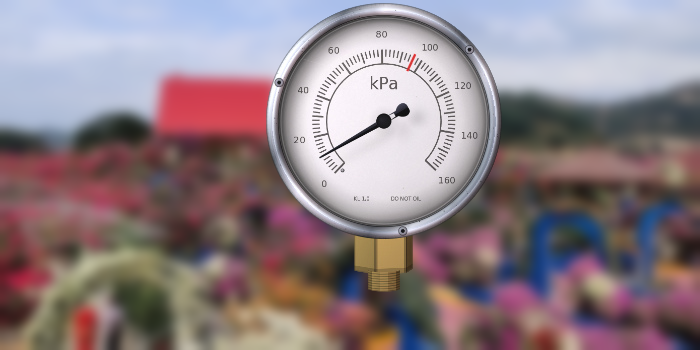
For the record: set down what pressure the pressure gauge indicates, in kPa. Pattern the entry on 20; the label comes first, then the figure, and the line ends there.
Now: 10
